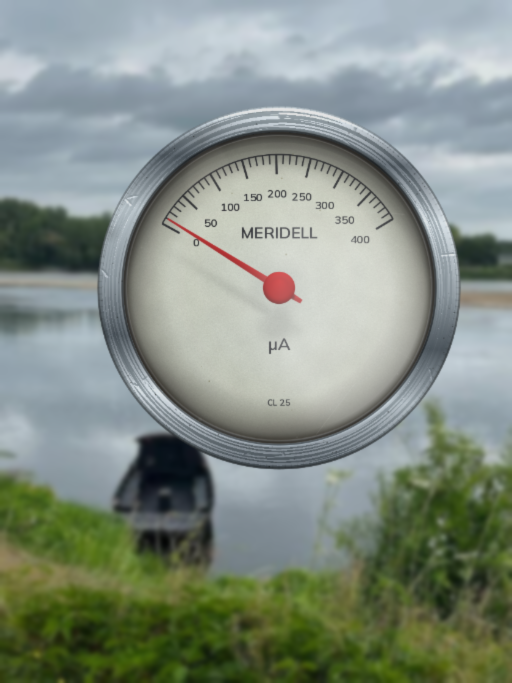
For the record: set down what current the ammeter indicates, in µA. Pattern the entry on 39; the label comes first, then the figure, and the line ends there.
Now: 10
